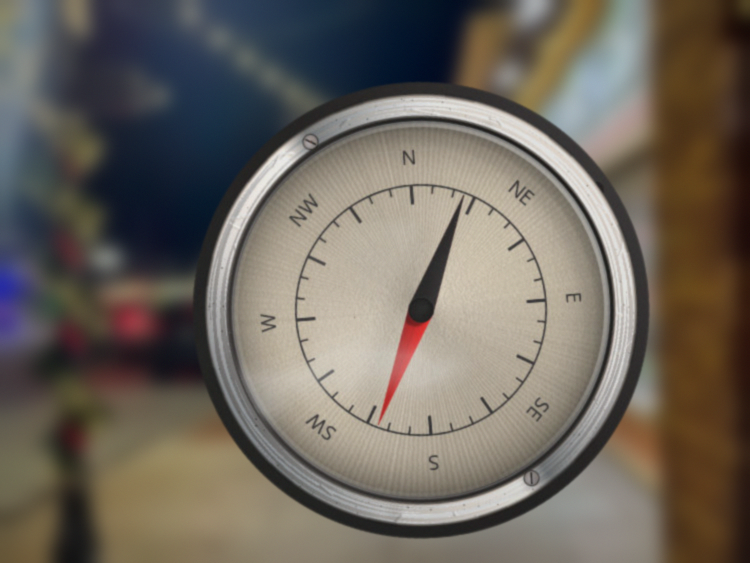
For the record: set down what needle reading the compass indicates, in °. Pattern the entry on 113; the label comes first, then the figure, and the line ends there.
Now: 205
